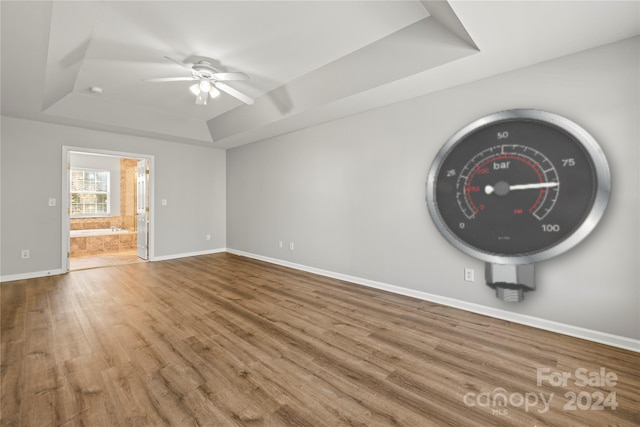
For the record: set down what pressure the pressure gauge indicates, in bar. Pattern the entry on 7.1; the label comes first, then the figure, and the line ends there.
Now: 82.5
